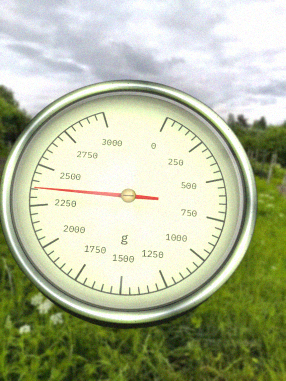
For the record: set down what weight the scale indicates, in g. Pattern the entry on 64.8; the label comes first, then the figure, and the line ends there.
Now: 2350
